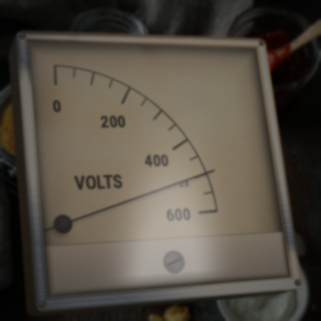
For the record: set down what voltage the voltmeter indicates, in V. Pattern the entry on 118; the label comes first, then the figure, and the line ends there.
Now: 500
